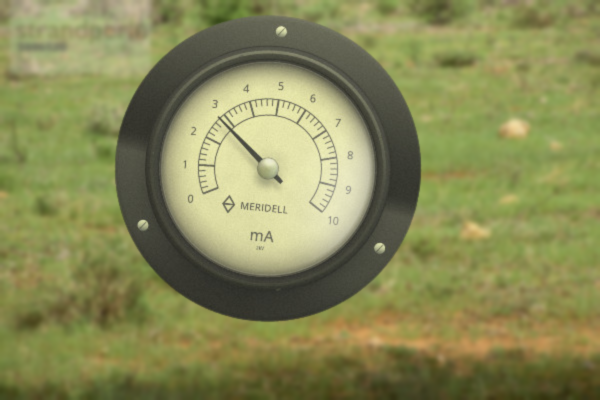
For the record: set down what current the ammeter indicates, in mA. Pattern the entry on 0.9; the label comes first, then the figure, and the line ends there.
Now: 2.8
